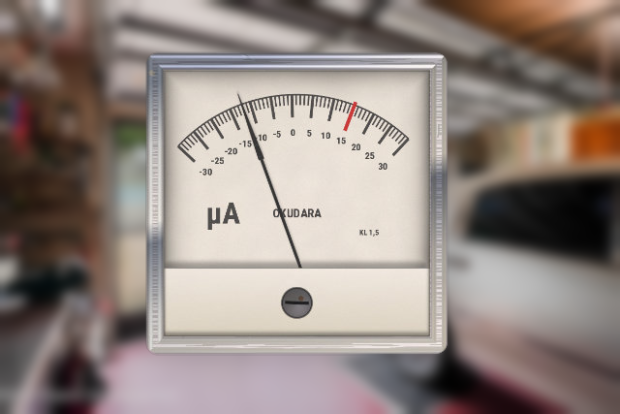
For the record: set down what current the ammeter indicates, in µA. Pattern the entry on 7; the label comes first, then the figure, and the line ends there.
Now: -12
